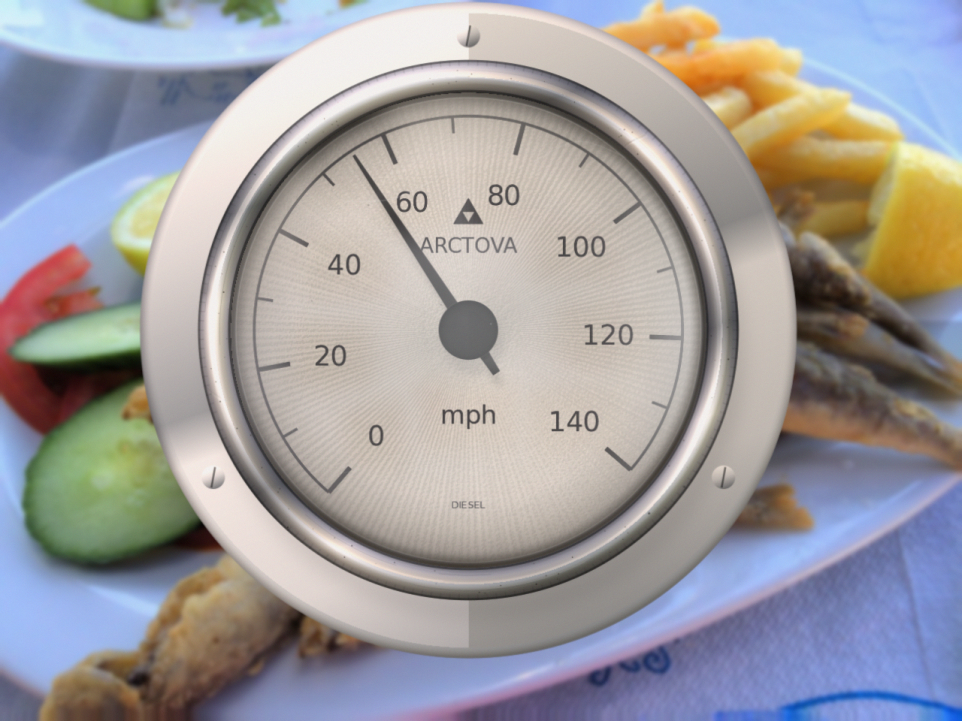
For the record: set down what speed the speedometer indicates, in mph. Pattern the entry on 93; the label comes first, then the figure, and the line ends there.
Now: 55
